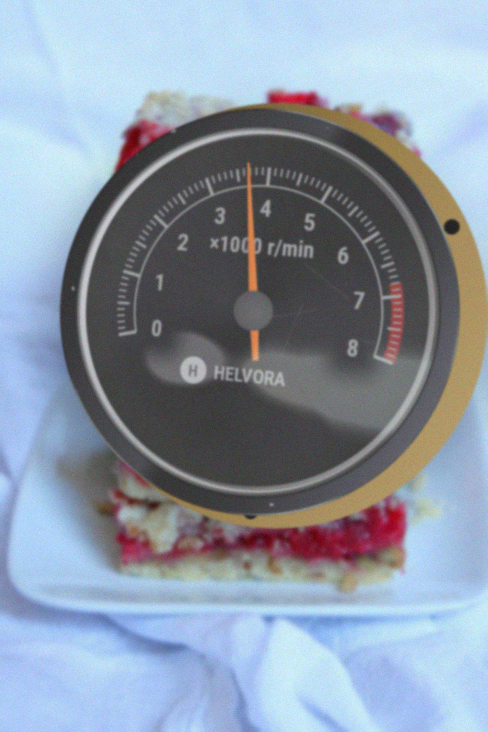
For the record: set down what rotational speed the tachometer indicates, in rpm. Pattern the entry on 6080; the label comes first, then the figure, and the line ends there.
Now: 3700
